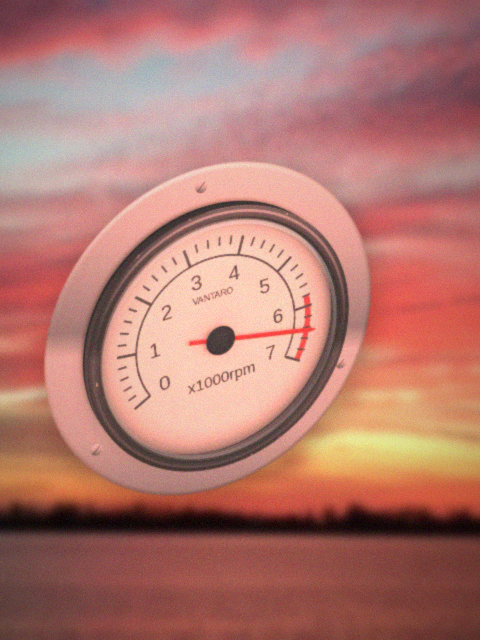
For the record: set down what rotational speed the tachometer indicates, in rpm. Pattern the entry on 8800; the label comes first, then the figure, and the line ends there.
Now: 6400
